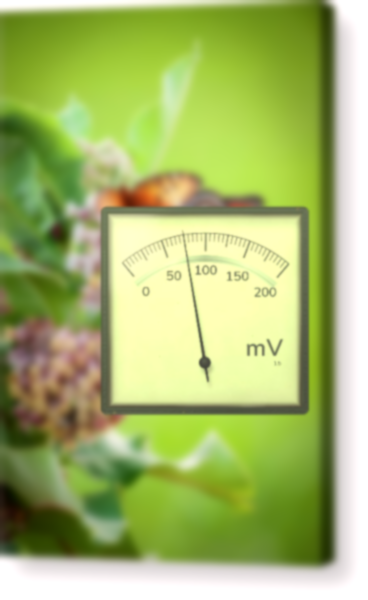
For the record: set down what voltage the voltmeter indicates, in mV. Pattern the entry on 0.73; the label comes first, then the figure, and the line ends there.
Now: 75
